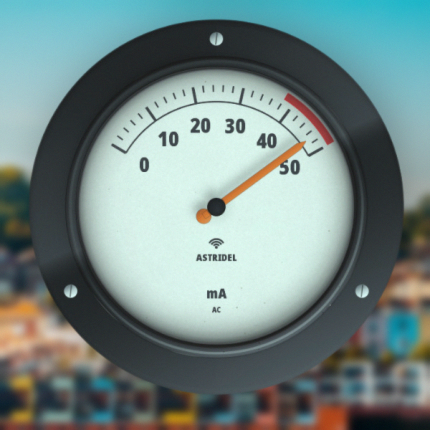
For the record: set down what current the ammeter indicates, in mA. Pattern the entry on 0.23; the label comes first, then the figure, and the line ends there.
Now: 47
